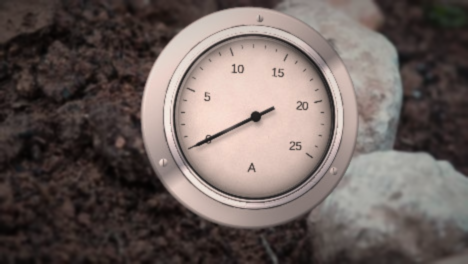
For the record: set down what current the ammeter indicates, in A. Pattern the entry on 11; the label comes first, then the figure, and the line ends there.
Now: 0
